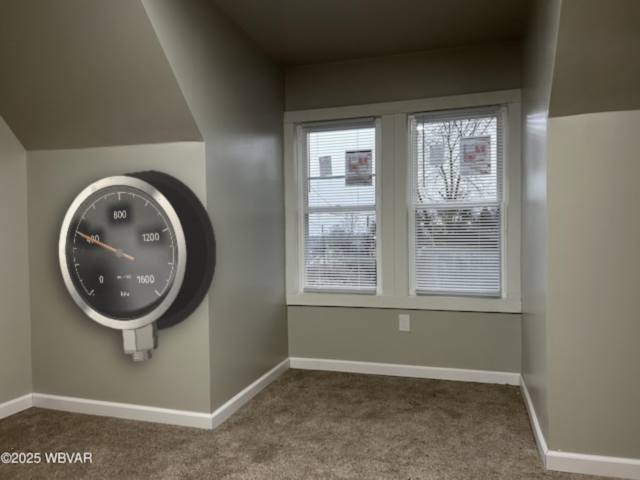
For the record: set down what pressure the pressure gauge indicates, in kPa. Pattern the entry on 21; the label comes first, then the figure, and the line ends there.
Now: 400
